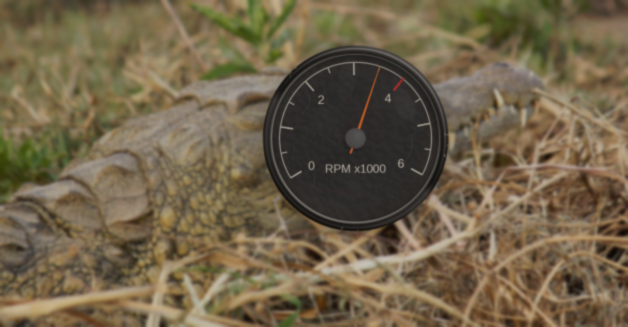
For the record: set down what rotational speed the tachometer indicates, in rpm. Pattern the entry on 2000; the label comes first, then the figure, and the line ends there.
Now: 3500
